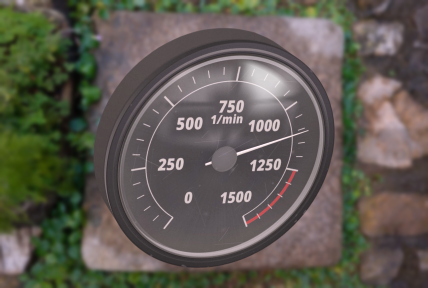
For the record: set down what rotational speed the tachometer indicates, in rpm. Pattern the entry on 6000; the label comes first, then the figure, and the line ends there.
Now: 1100
